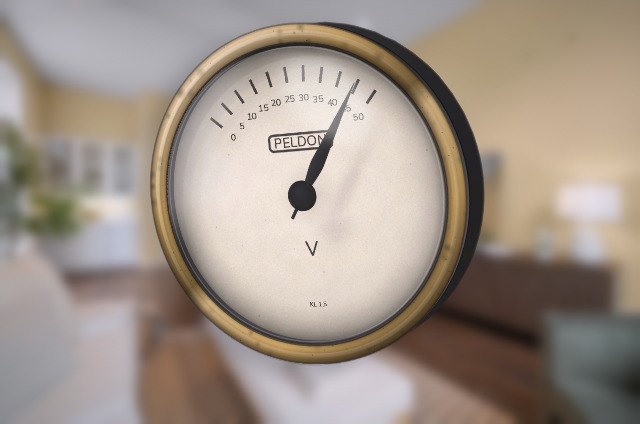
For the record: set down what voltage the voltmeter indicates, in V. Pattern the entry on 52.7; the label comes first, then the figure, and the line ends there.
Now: 45
